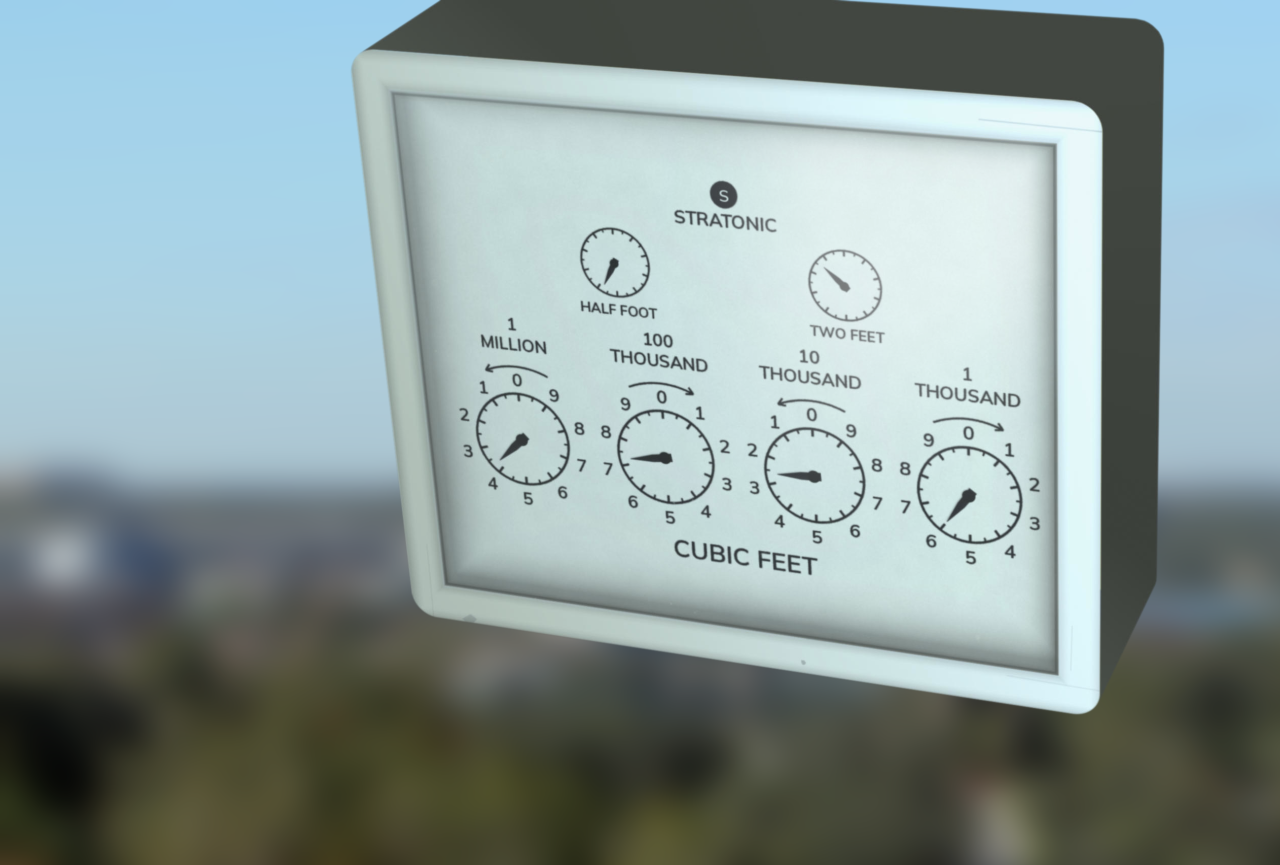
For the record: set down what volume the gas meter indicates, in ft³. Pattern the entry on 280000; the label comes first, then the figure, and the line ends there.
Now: 372600
